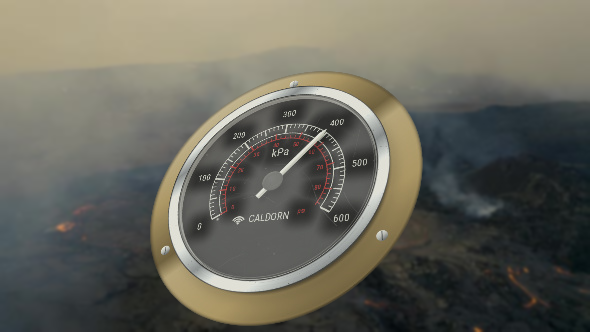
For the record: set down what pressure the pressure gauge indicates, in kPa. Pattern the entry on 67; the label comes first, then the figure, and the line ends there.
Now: 400
